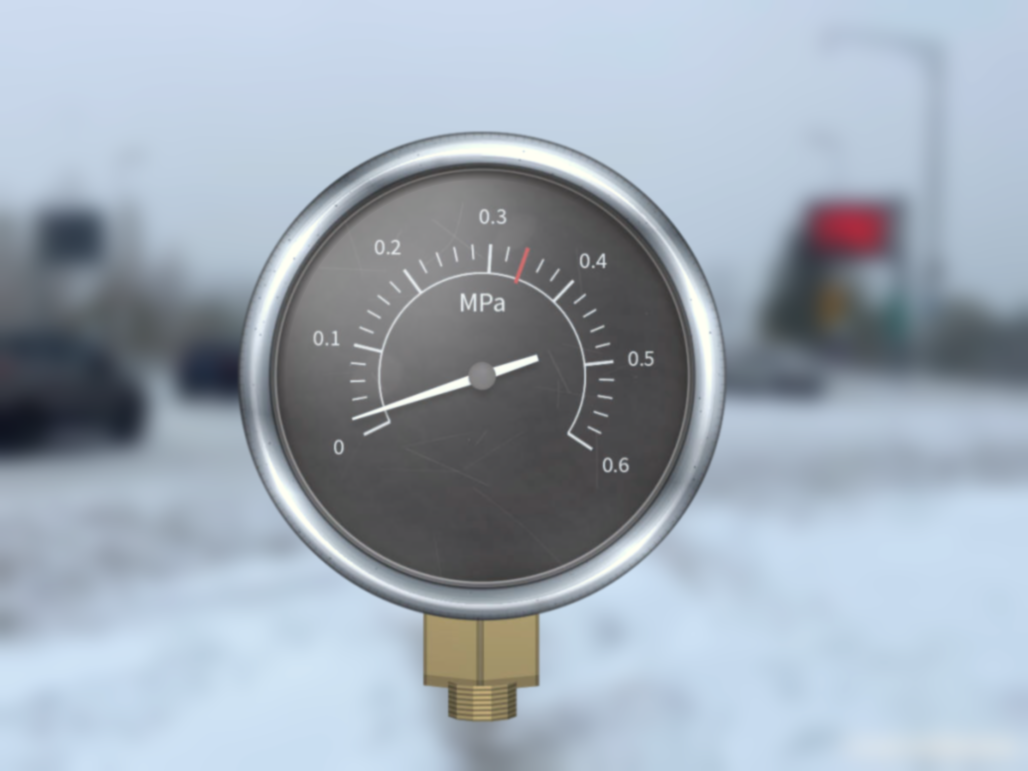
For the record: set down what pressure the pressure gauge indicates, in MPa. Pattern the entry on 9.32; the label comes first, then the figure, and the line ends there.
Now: 0.02
